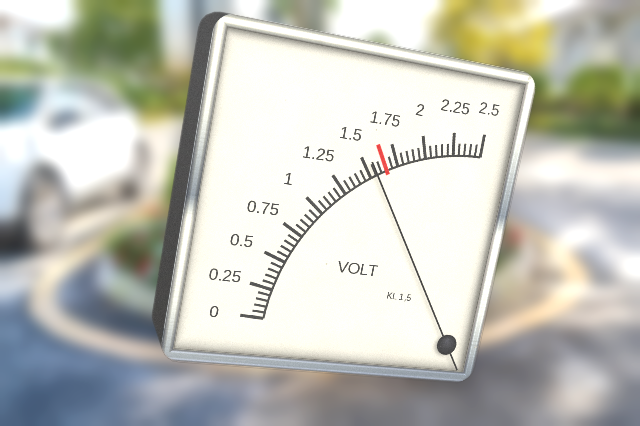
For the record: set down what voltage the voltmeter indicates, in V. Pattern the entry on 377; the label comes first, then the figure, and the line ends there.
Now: 1.55
